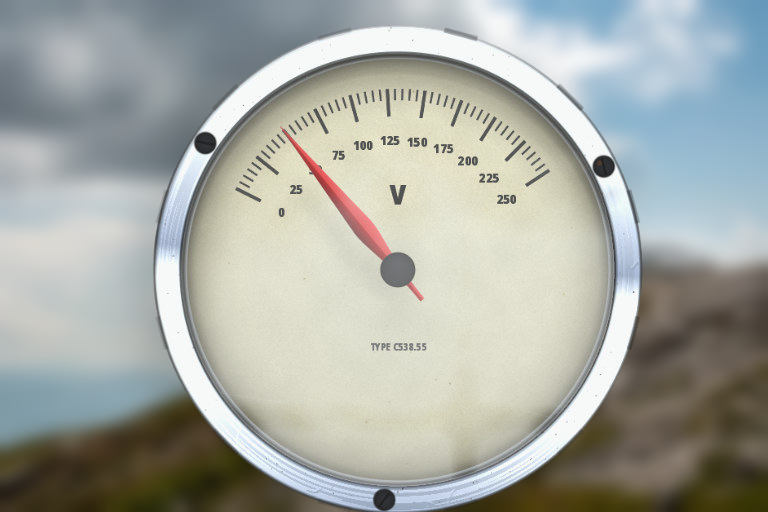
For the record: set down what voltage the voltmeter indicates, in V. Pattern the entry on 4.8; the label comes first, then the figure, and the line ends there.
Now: 50
